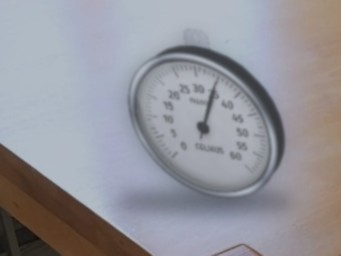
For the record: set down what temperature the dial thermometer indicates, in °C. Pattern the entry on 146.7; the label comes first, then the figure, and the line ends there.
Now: 35
